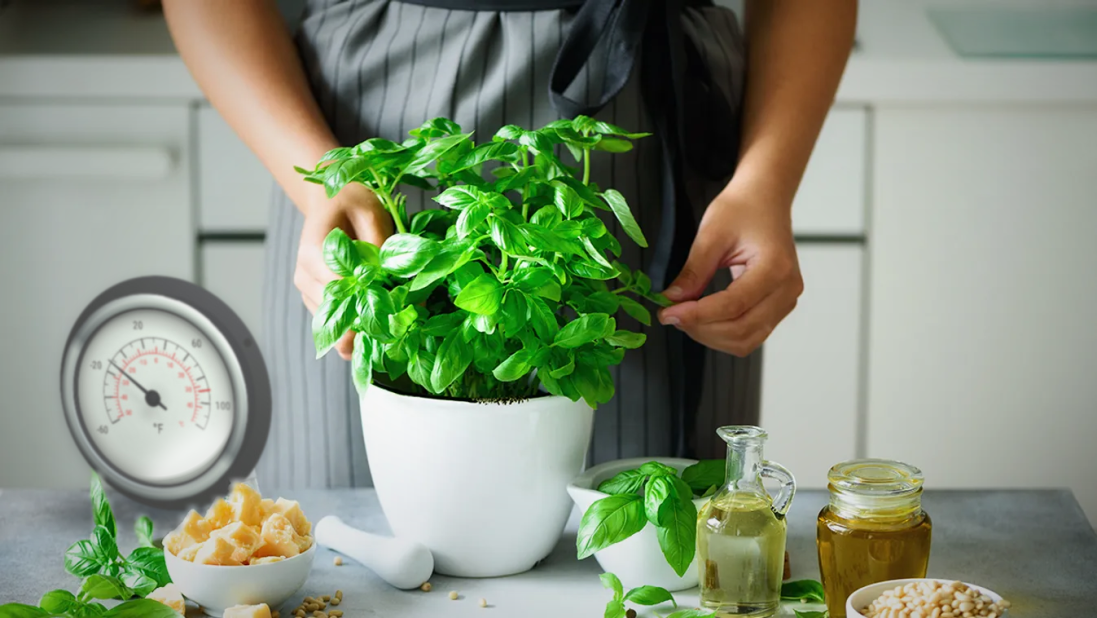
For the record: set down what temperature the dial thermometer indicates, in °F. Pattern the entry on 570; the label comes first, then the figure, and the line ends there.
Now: -10
